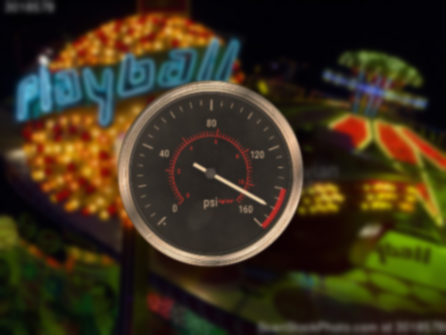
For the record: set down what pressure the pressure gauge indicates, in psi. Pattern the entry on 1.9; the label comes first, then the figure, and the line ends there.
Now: 150
